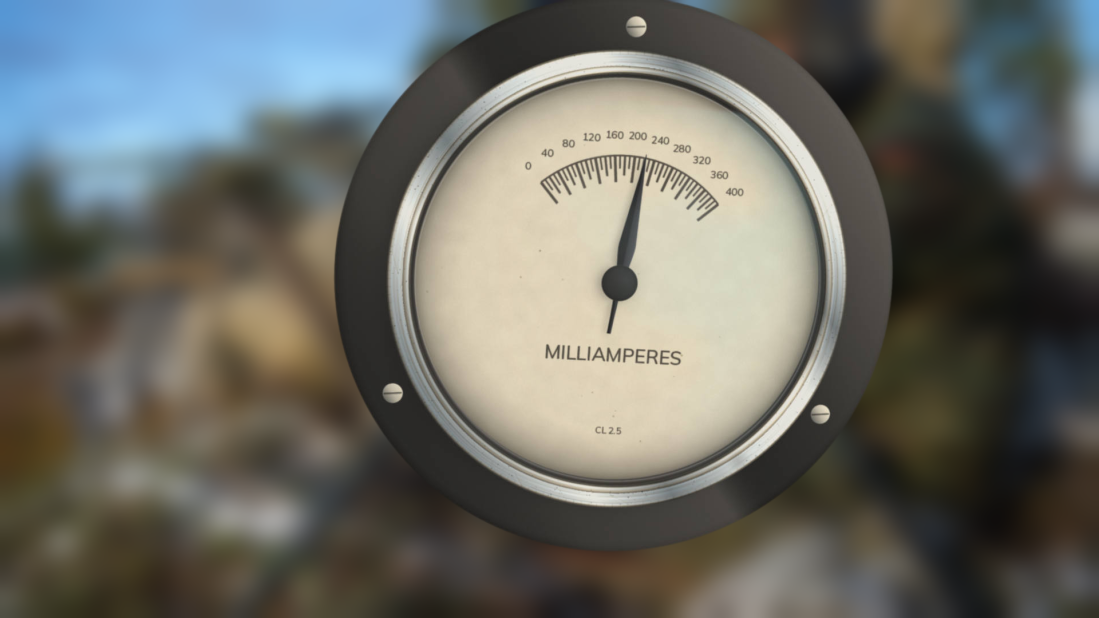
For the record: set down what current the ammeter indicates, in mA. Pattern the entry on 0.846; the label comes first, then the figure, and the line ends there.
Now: 220
